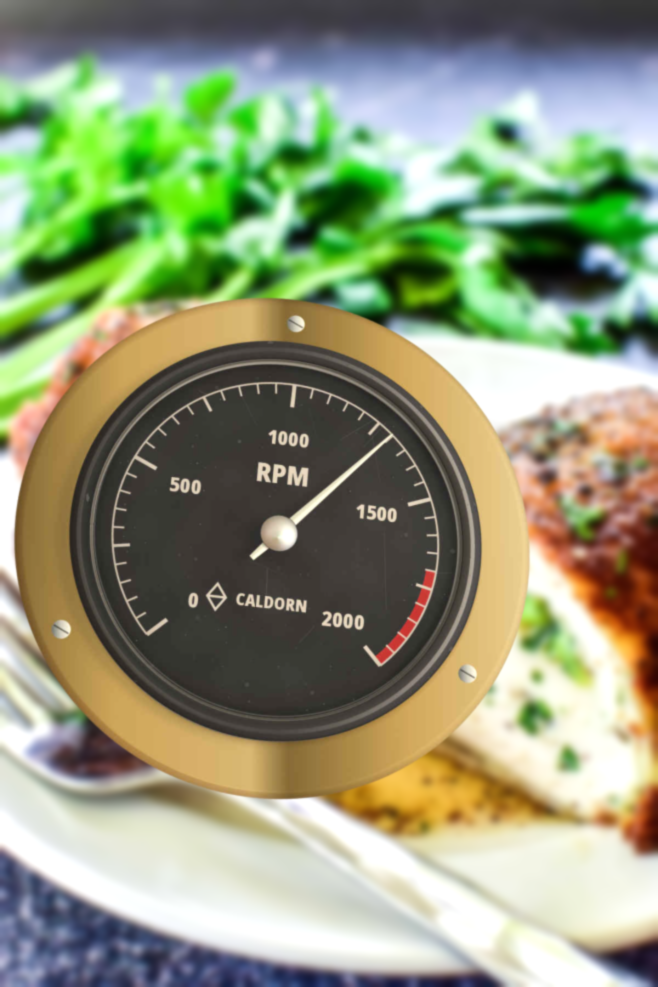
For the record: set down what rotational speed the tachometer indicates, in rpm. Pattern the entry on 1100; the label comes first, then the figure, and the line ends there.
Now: 1300
